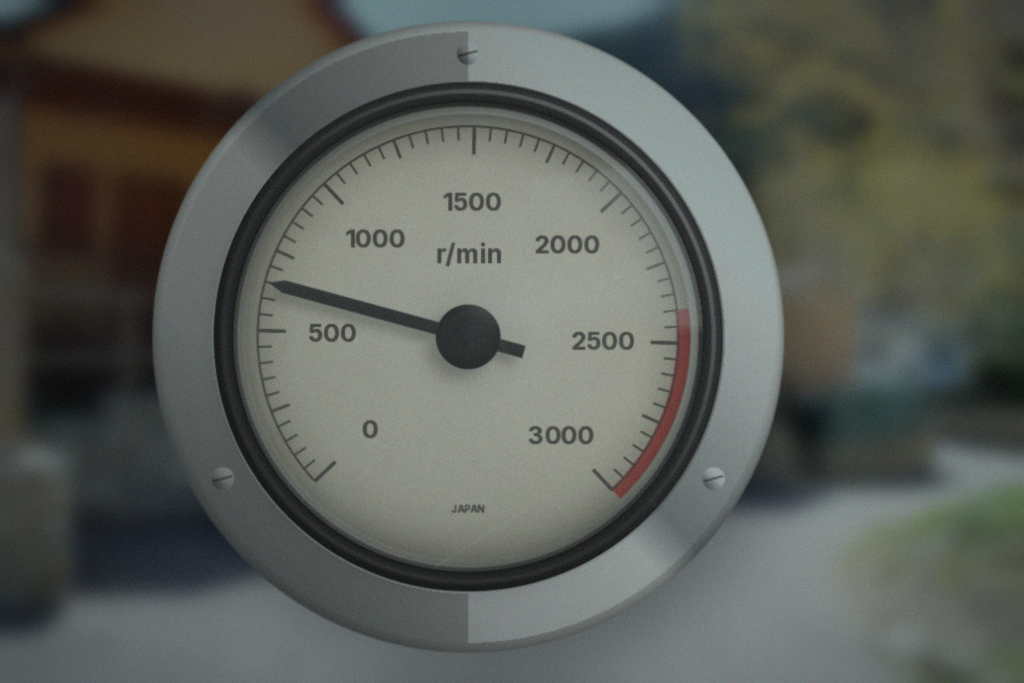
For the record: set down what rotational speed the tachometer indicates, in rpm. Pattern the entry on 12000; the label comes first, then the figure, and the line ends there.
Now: 650
